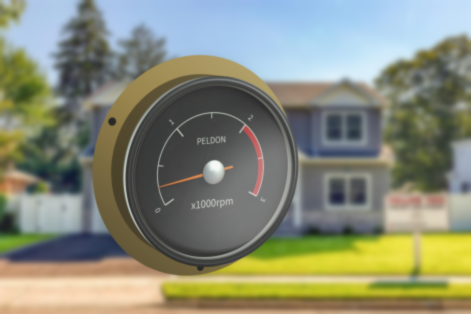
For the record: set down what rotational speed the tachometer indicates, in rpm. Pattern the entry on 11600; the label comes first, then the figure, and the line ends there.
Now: 250
